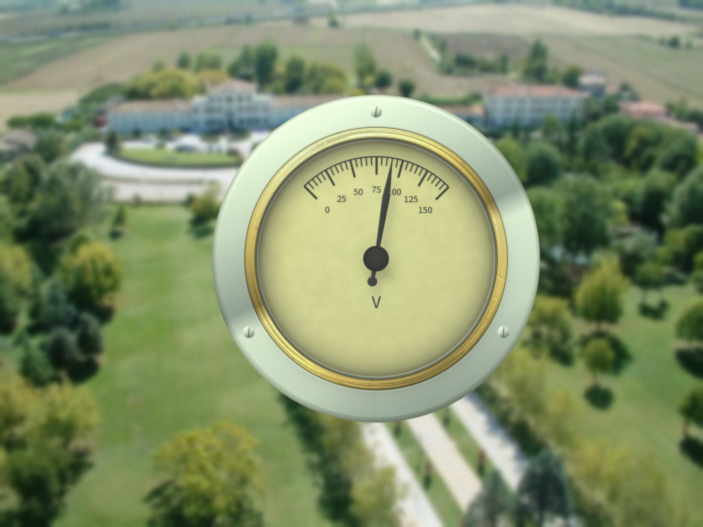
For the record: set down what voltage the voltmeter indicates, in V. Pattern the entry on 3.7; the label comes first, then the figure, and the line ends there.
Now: 90
